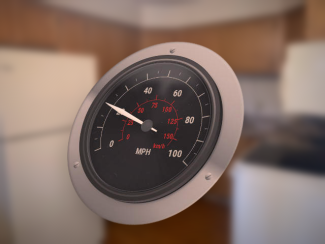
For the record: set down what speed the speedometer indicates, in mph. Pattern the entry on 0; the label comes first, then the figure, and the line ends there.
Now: 20
